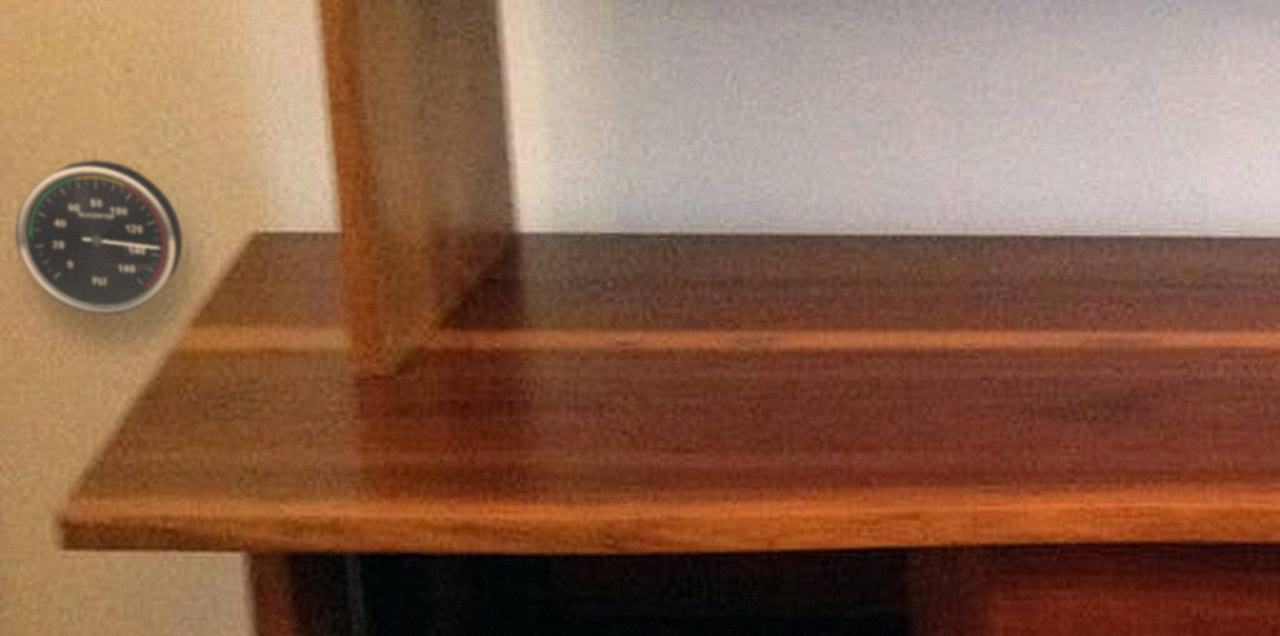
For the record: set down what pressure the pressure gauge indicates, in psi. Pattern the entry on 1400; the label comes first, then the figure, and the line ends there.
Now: 135
